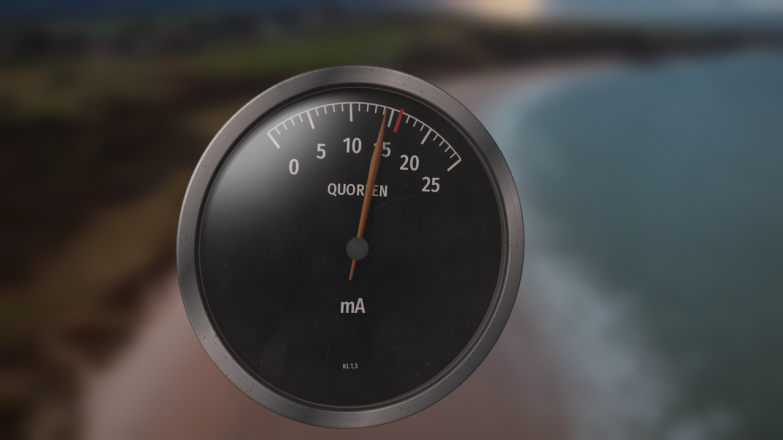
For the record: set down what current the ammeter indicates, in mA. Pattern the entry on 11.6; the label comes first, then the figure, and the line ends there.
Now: 14
